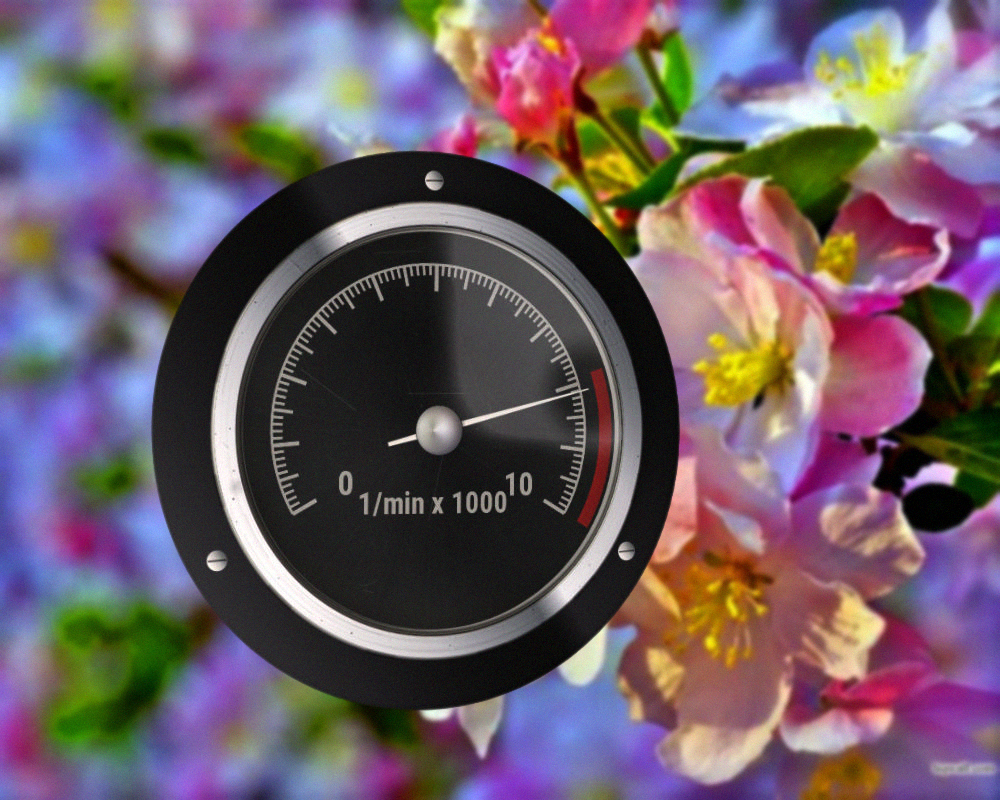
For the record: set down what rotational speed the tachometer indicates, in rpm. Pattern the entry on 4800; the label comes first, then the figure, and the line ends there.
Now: 8100
